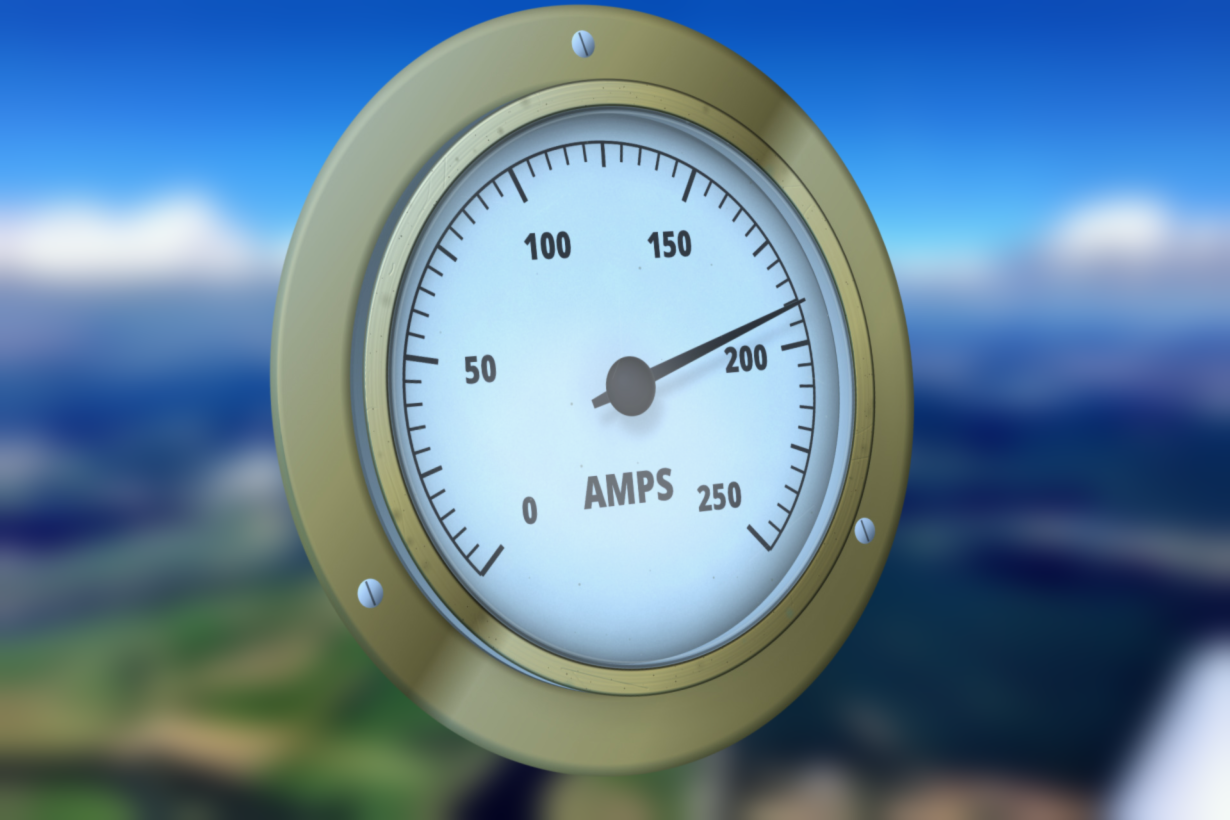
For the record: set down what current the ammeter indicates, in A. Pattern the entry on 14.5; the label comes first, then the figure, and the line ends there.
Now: 190
